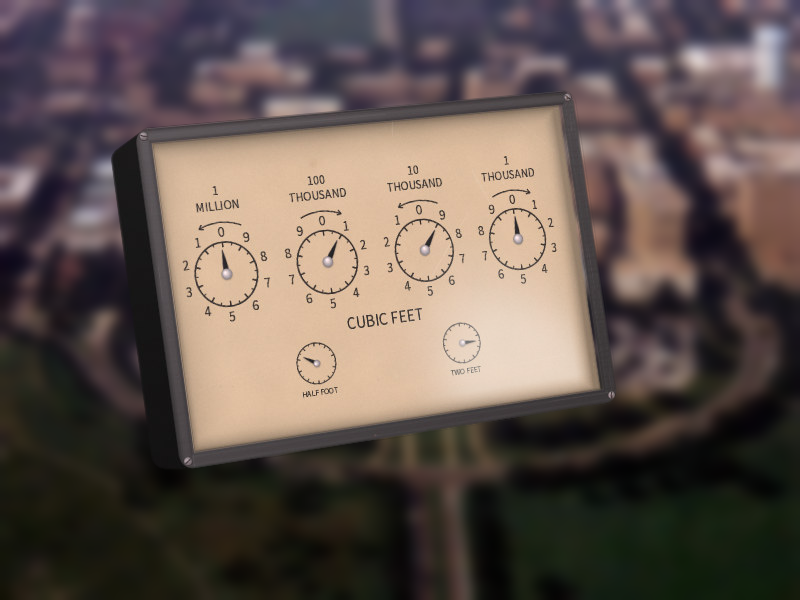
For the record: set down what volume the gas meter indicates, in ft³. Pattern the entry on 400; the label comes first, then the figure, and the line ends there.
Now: 9000
